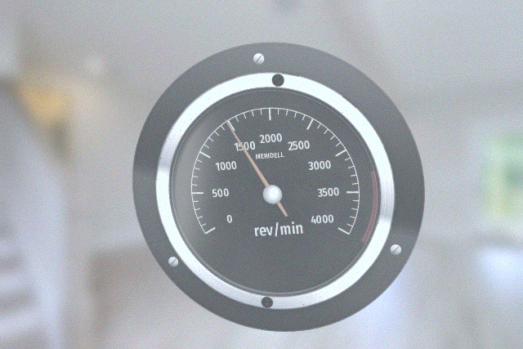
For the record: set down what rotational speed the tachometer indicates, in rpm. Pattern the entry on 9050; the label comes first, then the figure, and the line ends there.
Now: 1500
